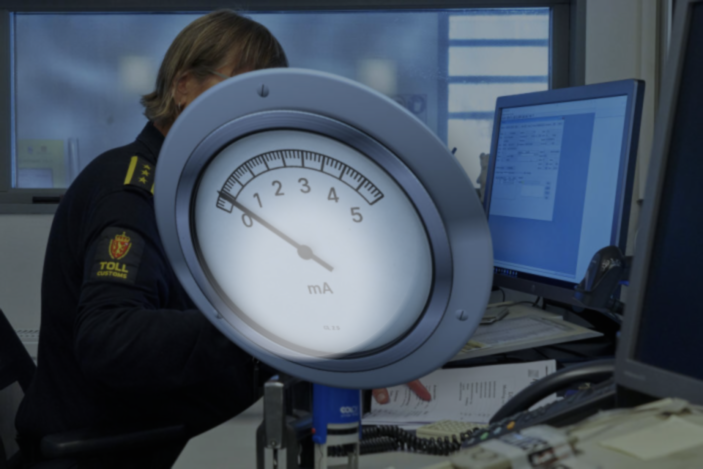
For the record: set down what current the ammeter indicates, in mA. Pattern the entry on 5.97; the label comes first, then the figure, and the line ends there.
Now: 0.5
